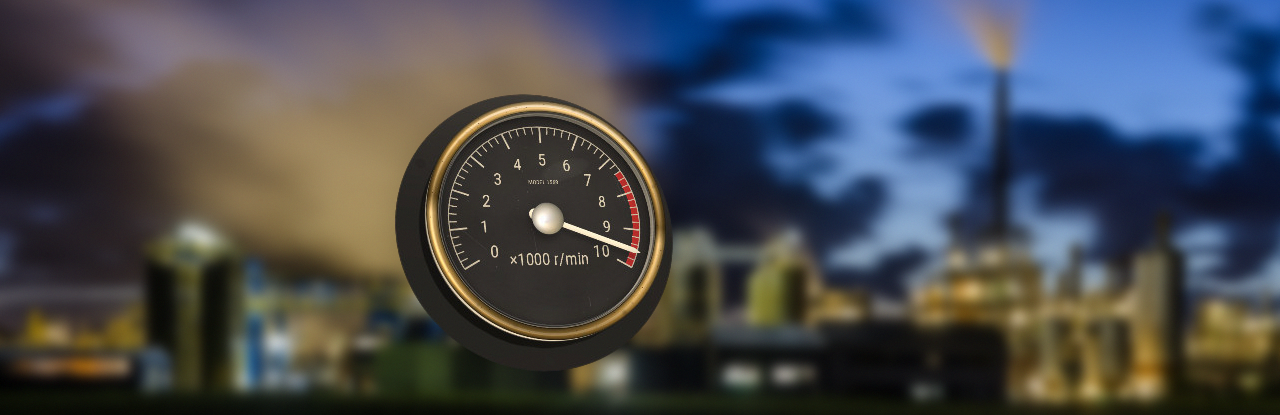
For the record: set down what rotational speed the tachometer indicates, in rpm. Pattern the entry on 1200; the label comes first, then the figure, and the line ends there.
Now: 9600
